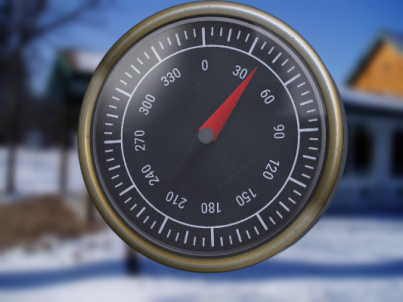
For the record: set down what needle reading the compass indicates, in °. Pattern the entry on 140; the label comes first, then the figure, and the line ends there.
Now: 40
